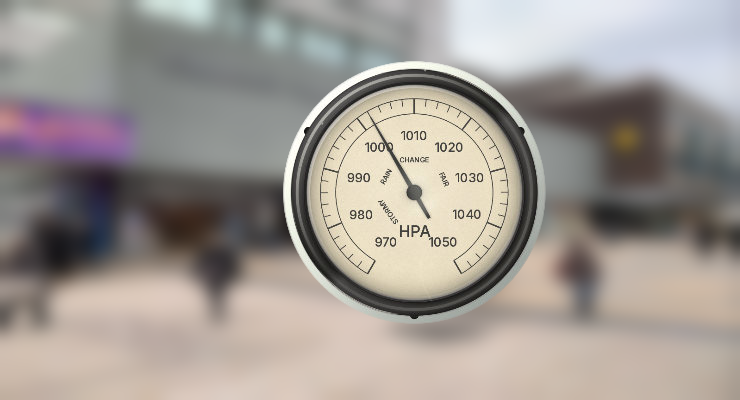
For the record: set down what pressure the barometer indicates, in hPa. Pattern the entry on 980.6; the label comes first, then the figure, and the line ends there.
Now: 1002
